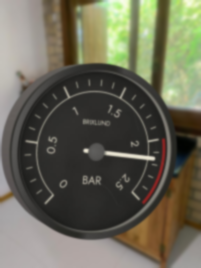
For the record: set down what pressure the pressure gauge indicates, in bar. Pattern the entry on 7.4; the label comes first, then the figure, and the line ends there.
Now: 2.15
